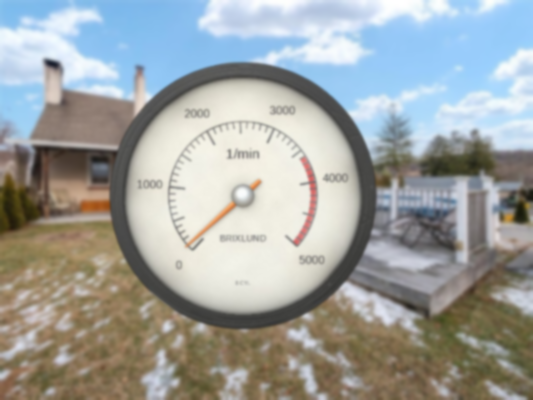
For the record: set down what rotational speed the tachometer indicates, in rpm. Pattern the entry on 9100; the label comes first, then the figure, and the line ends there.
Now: 100
